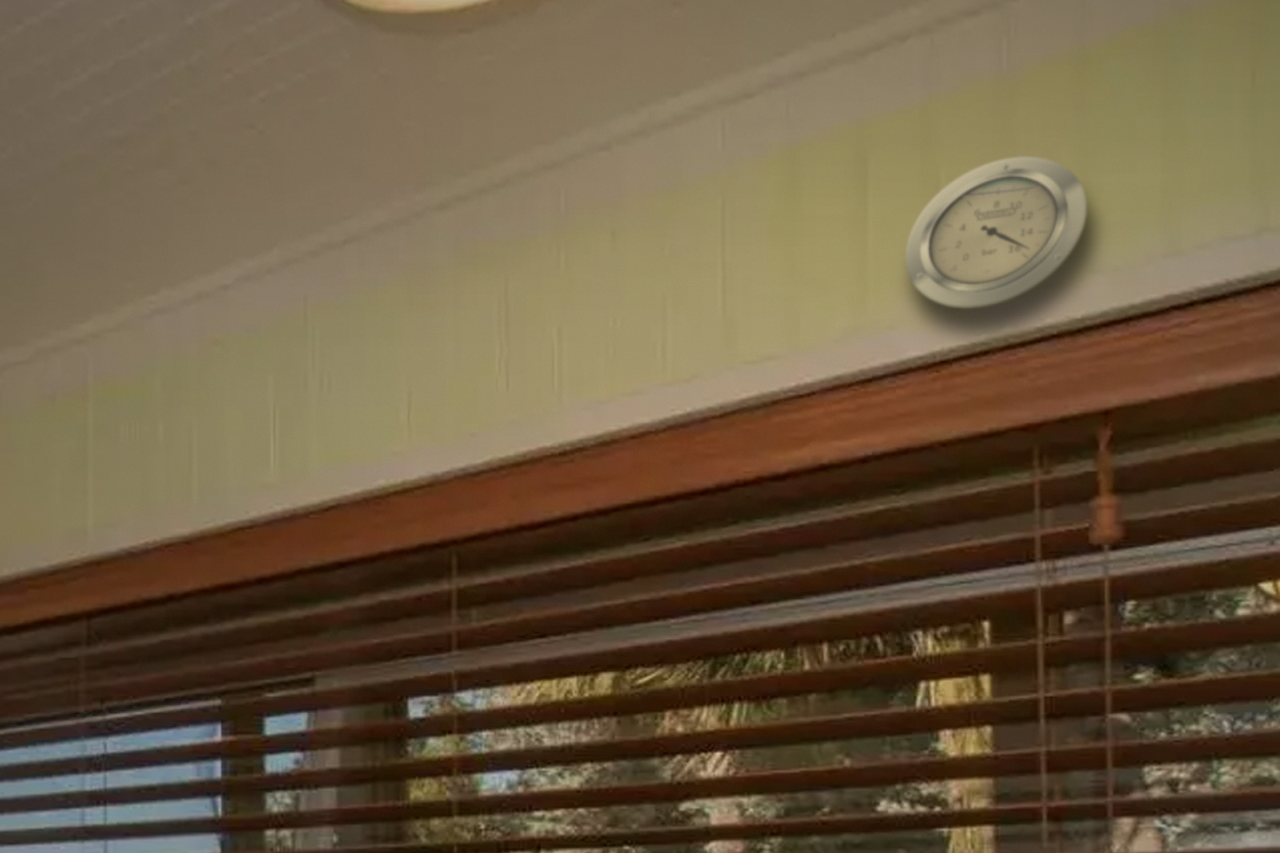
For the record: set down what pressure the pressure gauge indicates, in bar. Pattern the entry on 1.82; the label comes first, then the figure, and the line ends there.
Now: 15.5
